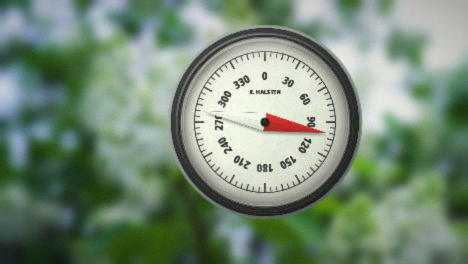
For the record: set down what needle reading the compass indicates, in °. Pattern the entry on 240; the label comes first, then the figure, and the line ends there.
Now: 100
